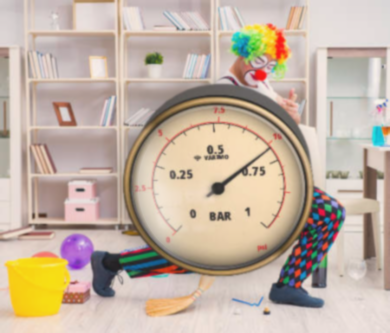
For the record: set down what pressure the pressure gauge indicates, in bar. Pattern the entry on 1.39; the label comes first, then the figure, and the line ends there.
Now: 0.7
